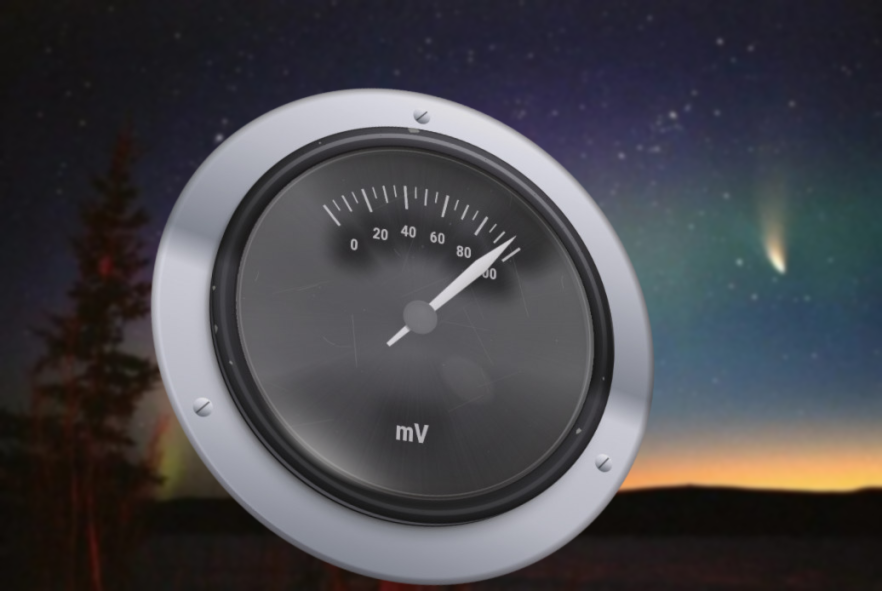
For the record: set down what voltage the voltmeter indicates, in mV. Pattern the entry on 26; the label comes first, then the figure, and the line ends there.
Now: 95
